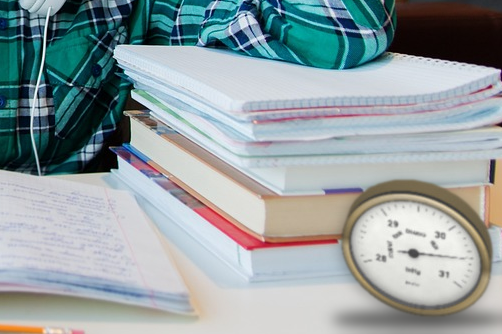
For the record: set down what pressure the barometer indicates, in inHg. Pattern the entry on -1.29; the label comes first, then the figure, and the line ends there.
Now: 30.5
